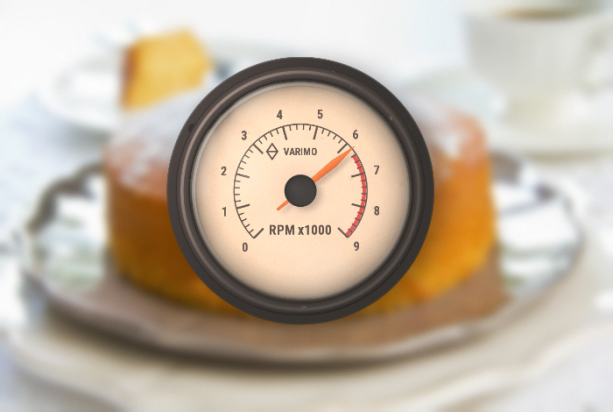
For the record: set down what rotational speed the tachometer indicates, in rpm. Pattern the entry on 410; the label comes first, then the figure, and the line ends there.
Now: 6200
